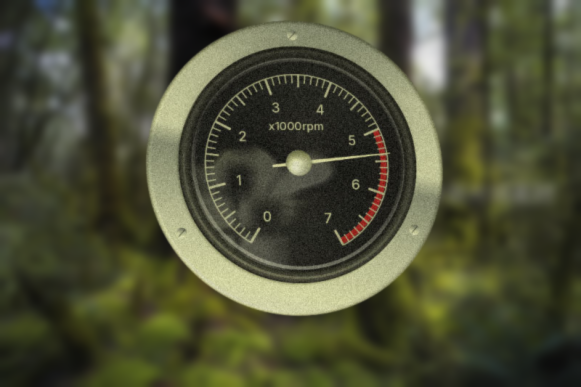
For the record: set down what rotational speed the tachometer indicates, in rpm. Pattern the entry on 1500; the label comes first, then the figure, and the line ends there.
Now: 5400
